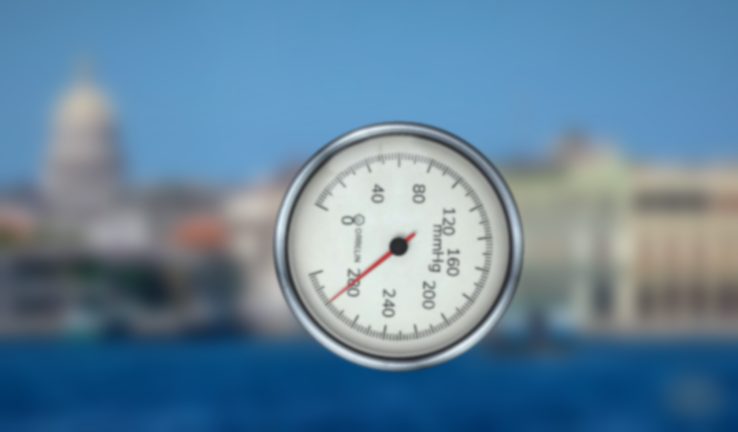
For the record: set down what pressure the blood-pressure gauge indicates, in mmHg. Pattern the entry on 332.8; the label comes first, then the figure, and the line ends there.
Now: 280
